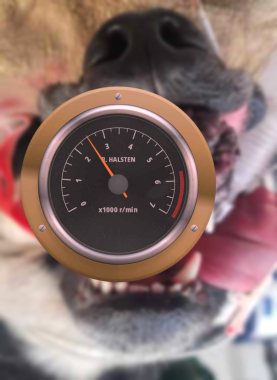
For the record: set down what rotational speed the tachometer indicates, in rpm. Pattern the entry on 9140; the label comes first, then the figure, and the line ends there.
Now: 2500
